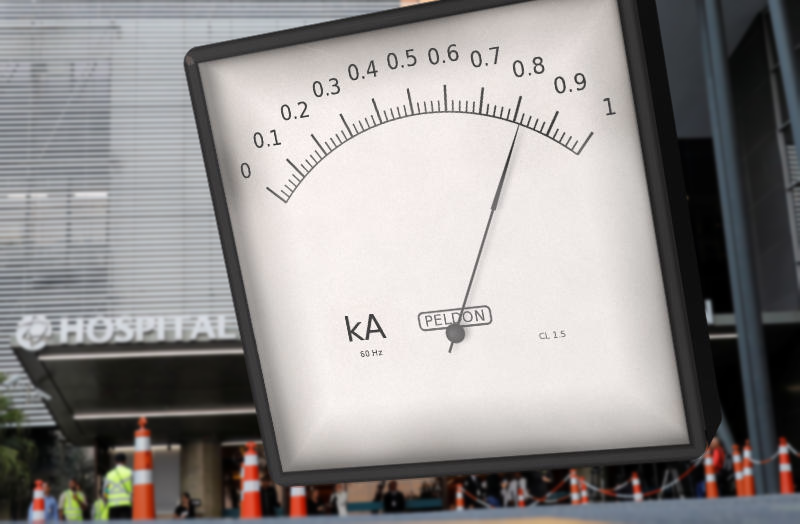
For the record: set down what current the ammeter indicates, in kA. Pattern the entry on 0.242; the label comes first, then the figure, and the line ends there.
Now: 0.82
